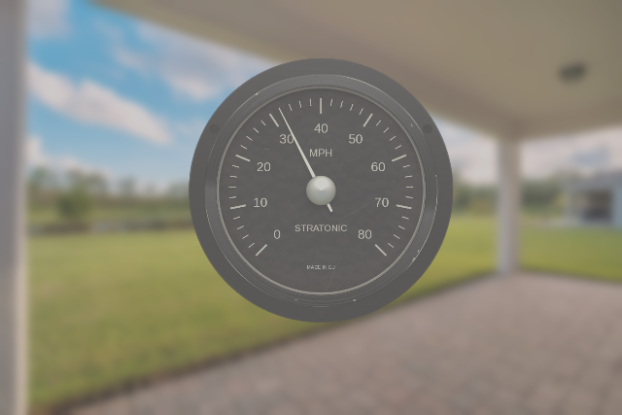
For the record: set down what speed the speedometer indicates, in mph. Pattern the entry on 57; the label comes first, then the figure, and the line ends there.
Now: 32
